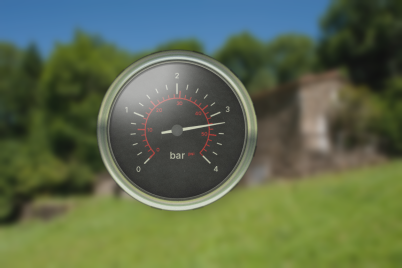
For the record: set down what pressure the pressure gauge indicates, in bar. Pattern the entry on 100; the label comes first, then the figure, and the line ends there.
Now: 3.2
